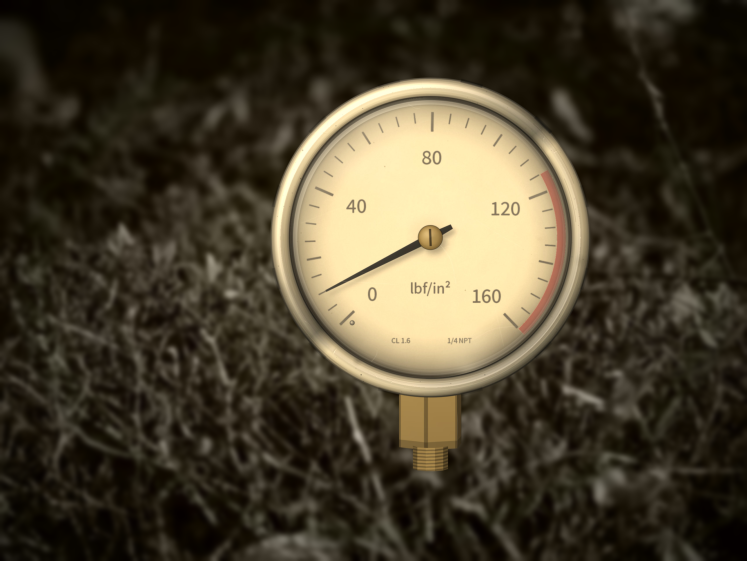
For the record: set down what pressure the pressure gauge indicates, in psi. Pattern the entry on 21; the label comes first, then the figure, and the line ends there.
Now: 10
